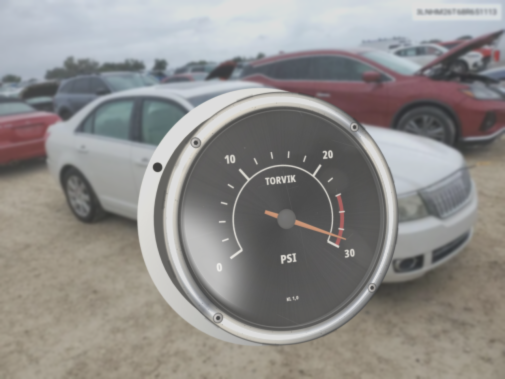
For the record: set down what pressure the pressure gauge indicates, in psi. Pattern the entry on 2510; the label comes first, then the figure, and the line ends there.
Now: 29
